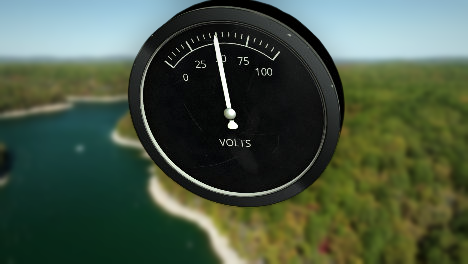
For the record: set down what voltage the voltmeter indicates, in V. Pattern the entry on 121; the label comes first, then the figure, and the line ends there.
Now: 50
